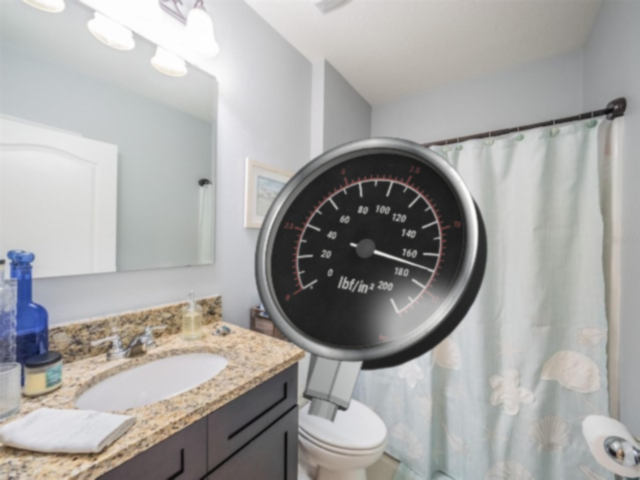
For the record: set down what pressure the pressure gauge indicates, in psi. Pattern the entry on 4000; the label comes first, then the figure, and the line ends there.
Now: 170
